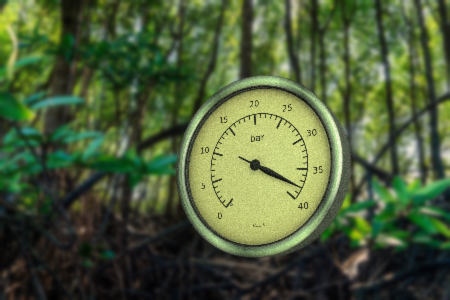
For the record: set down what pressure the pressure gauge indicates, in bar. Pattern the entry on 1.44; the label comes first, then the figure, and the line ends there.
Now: 38
